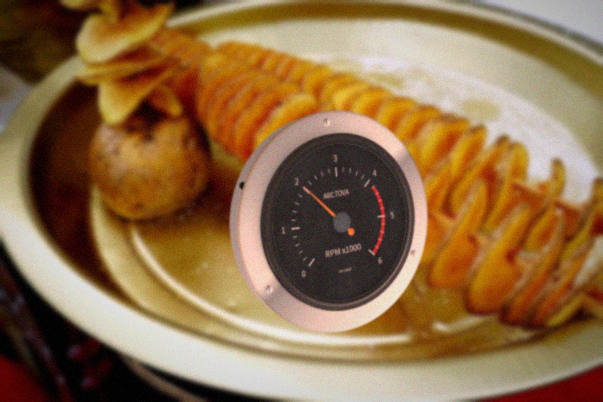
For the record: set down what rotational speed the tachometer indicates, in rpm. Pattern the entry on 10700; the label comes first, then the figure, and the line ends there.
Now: 2000
